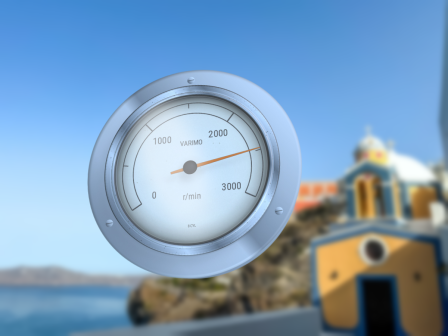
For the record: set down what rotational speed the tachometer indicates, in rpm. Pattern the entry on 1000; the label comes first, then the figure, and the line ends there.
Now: 2500
